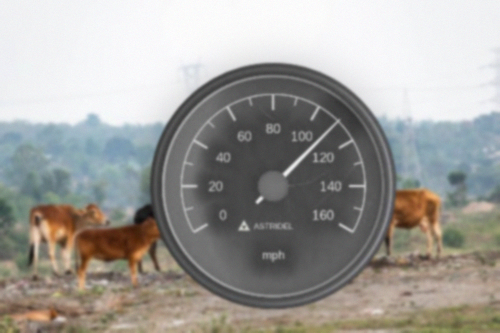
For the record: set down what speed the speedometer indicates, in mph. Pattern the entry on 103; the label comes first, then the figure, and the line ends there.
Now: 110
